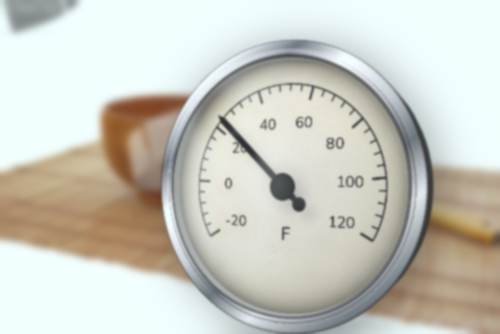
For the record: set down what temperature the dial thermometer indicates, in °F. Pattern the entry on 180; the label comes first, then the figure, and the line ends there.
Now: 24
